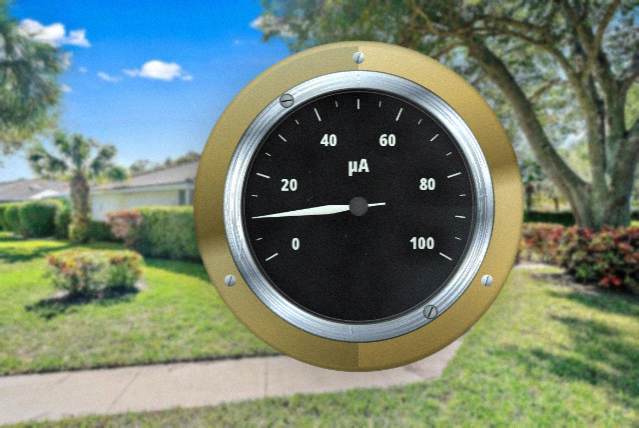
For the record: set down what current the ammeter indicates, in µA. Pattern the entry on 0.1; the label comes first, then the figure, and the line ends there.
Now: 10
